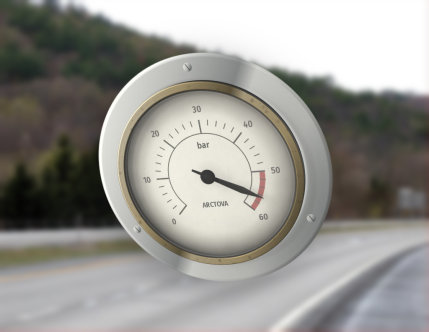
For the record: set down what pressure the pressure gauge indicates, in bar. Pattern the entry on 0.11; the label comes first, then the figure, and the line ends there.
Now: 56
